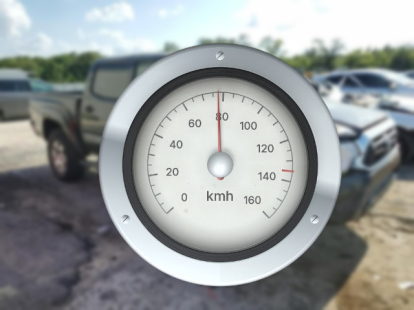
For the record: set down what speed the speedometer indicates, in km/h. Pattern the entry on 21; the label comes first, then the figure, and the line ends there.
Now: 77.5
